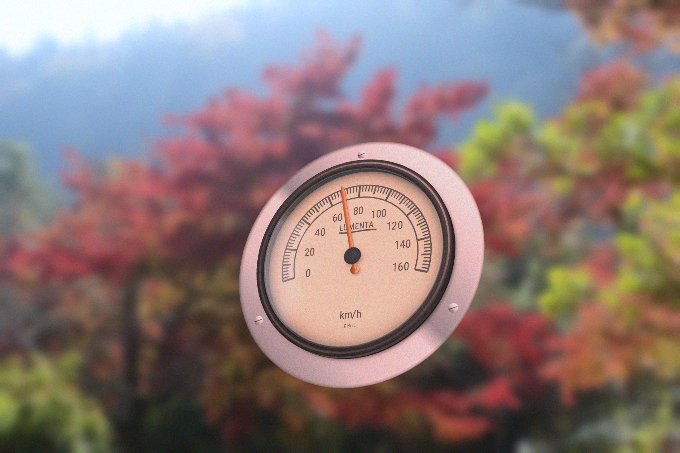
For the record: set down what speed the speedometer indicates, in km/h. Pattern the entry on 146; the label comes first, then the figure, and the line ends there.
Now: 70
